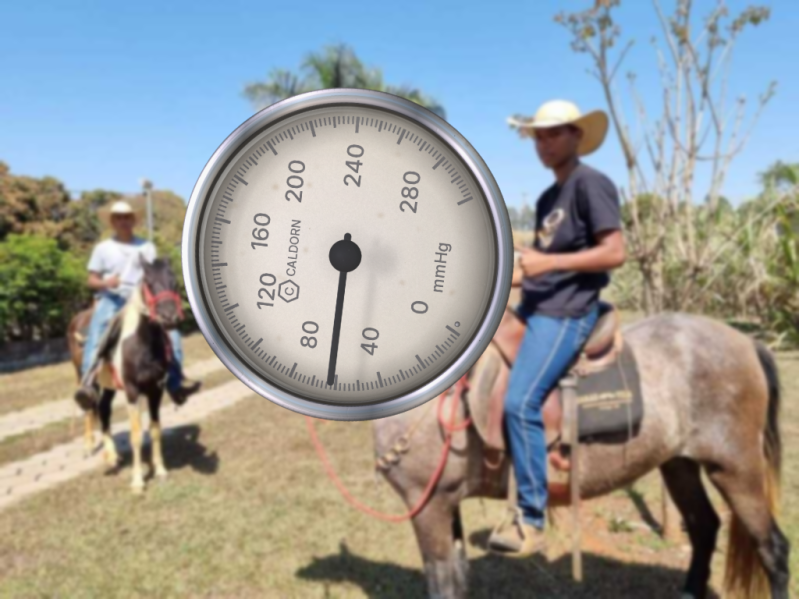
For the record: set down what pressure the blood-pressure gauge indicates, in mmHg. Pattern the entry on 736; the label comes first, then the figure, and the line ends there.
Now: 62
